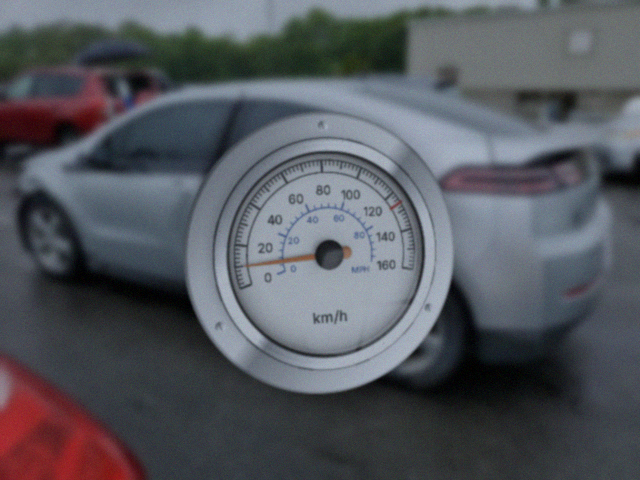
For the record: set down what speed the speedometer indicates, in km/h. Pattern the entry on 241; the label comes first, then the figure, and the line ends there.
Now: 10
